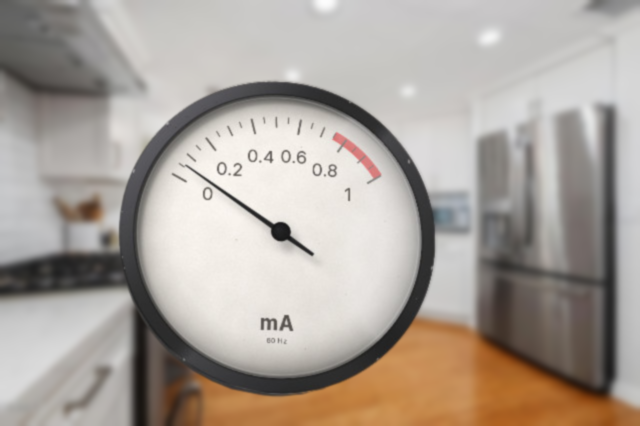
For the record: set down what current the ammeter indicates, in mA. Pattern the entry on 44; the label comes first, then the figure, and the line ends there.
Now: 0.05
